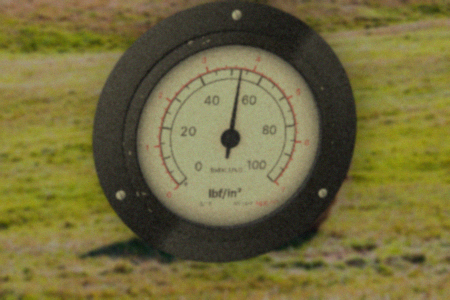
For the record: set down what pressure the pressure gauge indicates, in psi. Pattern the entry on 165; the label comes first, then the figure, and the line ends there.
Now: 52.5
